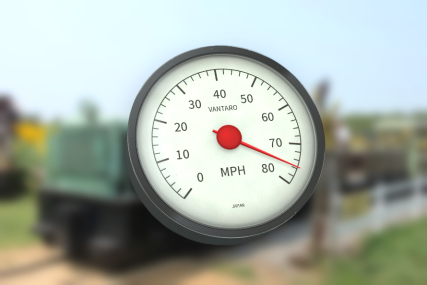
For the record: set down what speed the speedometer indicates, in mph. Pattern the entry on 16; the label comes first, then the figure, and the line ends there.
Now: 76
